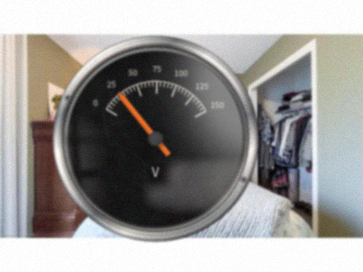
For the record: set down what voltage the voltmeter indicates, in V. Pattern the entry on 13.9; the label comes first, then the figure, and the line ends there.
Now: 25
